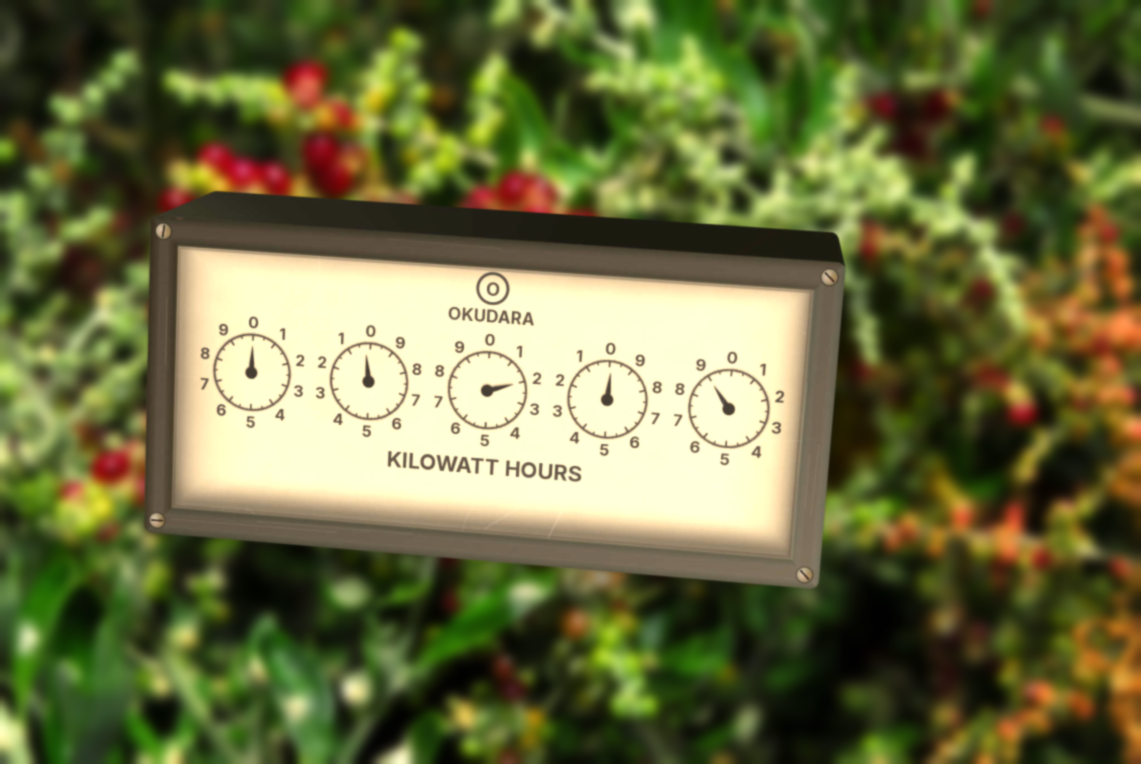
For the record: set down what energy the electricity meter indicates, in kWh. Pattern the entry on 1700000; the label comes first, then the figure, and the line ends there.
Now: 199
